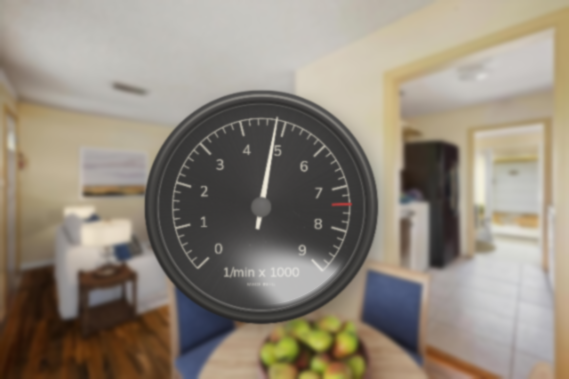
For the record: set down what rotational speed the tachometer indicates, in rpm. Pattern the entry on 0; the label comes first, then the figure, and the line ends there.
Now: 4800
